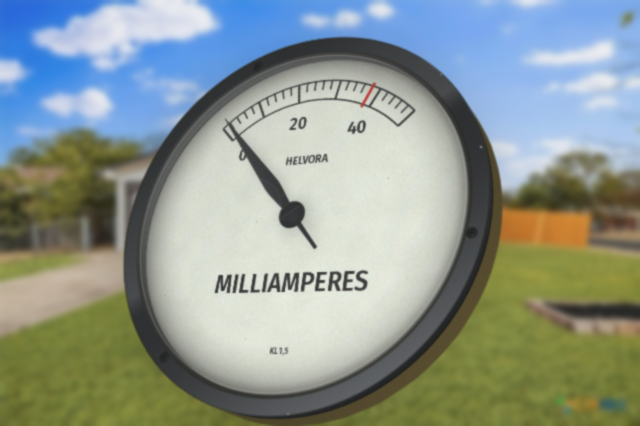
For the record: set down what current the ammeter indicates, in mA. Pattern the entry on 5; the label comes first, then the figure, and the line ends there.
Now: 2
